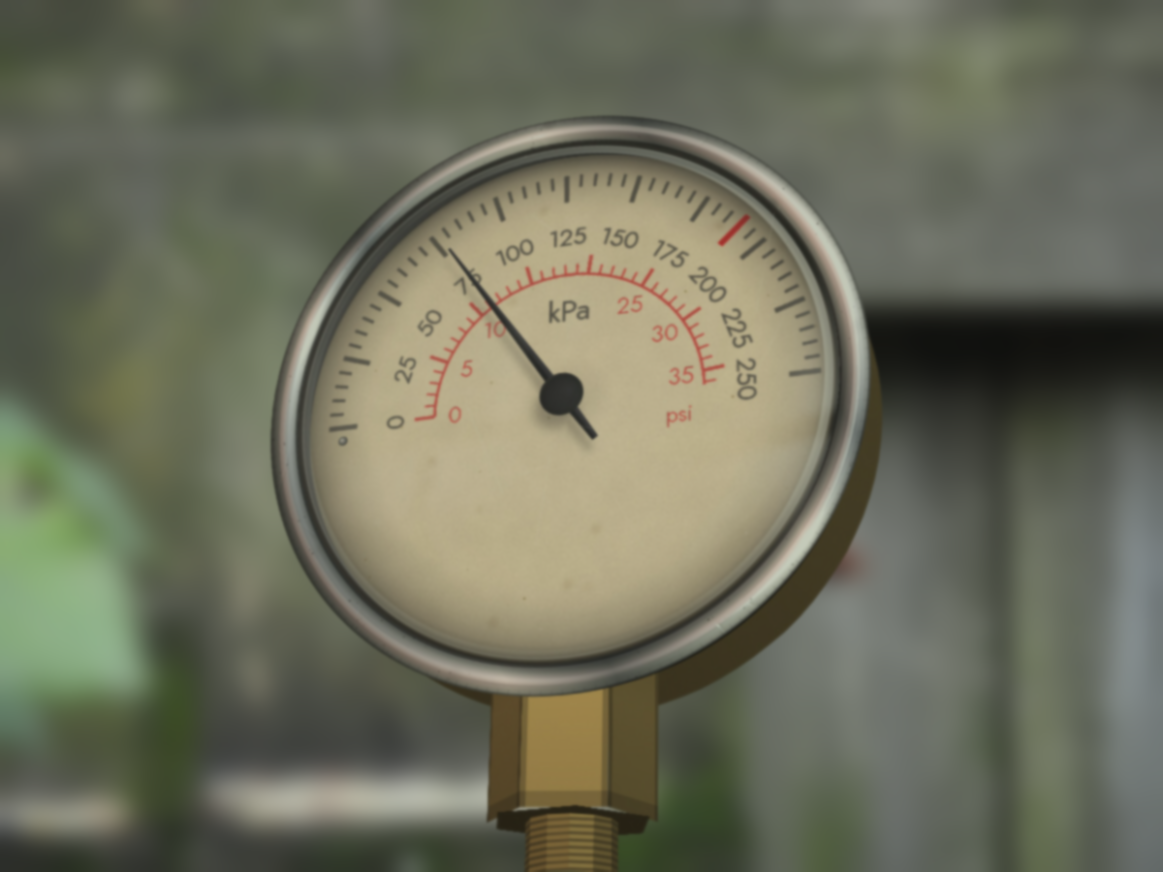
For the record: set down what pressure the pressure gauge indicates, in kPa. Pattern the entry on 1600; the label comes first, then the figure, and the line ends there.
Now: 77.5
